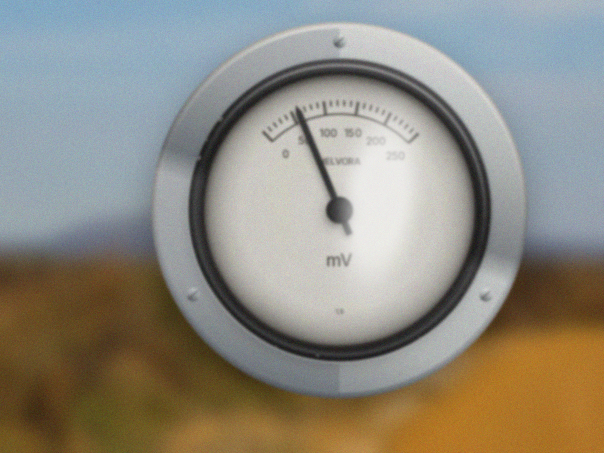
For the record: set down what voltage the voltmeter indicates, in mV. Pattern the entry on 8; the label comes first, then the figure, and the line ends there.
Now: 60
